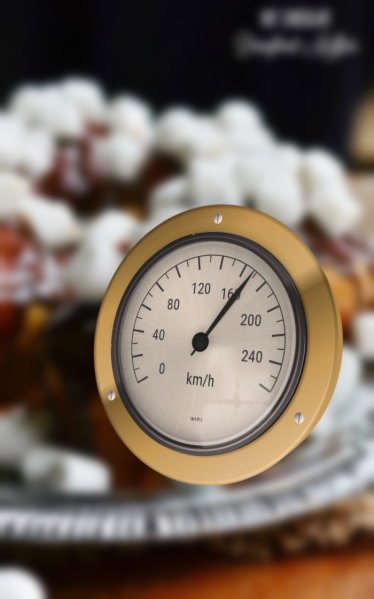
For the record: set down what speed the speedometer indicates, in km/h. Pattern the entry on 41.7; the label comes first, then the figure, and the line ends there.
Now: 170
